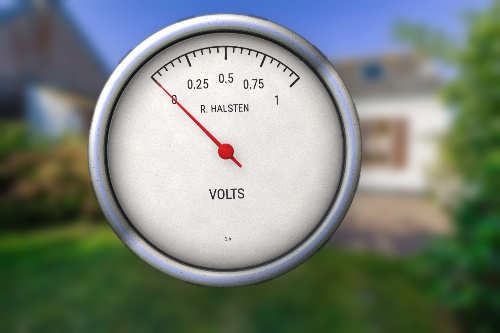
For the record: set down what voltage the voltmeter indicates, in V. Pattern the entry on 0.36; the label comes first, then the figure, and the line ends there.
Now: 0
